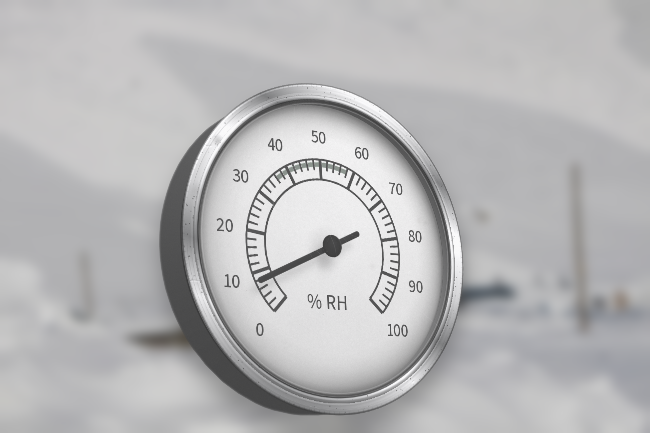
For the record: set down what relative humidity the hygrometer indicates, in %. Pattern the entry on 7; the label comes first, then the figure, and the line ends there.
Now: 8
